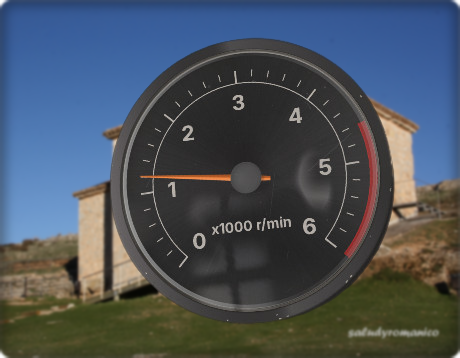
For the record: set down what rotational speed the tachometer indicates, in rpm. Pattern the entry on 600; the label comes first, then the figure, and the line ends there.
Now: 1200
